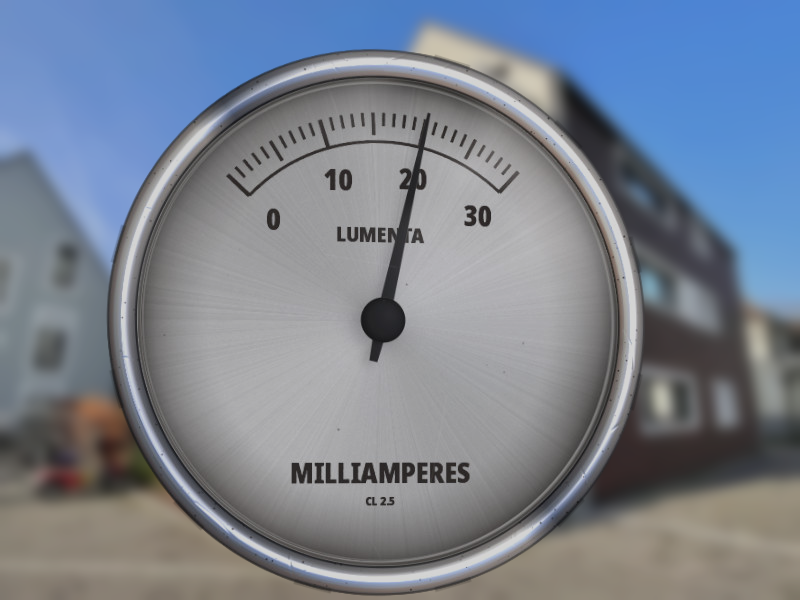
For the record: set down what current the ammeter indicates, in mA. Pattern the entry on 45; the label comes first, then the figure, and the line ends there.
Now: 20
